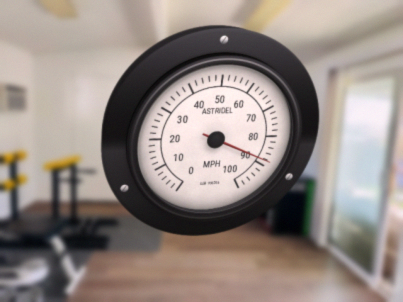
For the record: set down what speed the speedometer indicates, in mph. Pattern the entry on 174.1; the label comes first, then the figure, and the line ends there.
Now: 88
